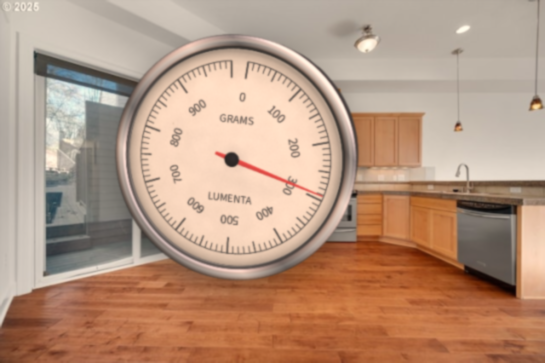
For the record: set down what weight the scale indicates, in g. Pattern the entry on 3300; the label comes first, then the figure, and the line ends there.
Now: 290
